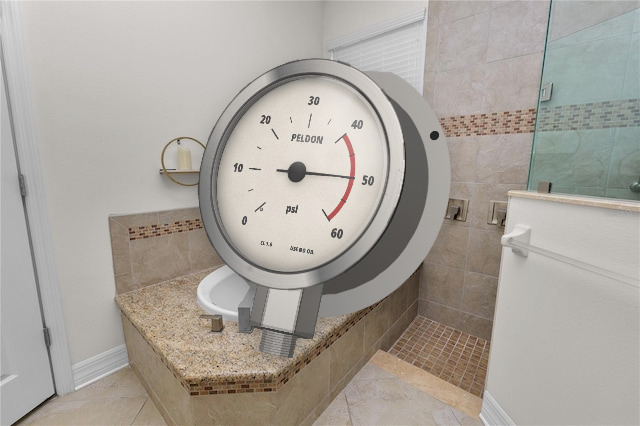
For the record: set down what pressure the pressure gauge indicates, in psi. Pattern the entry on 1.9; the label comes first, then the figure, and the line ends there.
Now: 50
